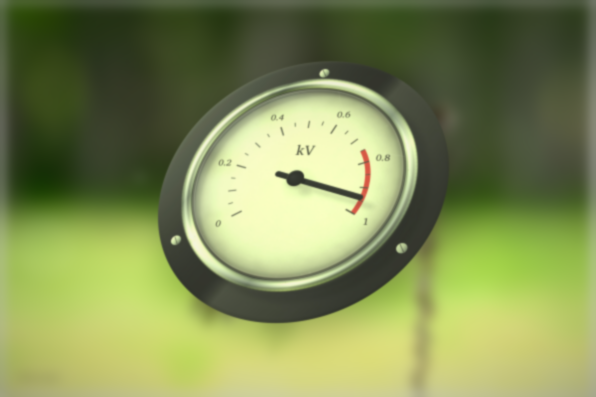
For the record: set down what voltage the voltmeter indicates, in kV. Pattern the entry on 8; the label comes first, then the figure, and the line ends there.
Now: 0.95
